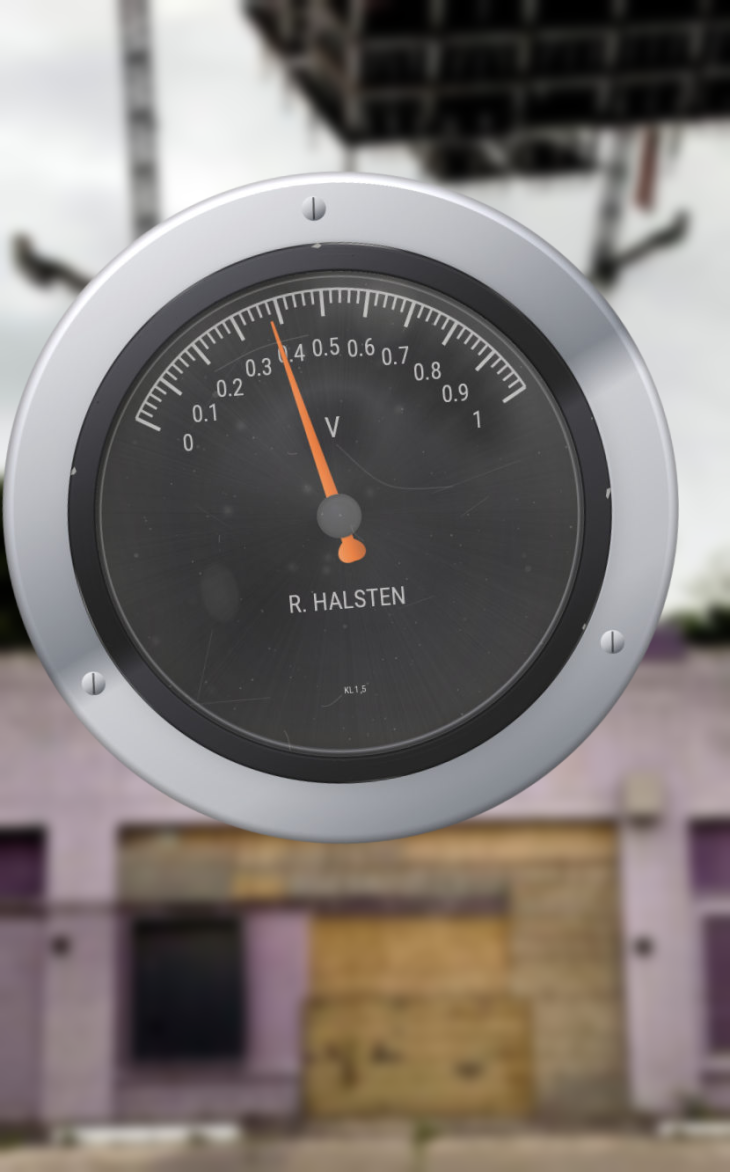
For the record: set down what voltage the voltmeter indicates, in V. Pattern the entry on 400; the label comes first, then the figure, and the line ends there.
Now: 0.38
